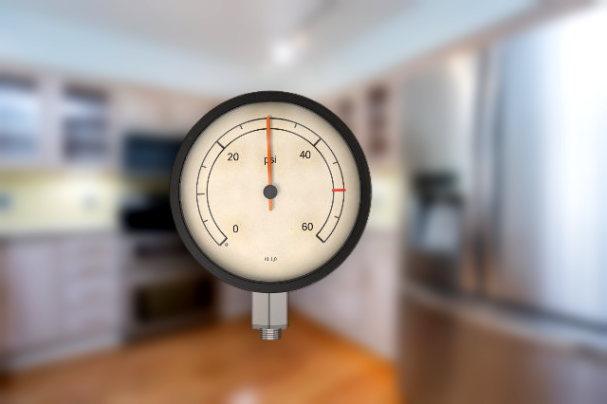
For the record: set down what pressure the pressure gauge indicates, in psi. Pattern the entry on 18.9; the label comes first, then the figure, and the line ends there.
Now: 30
